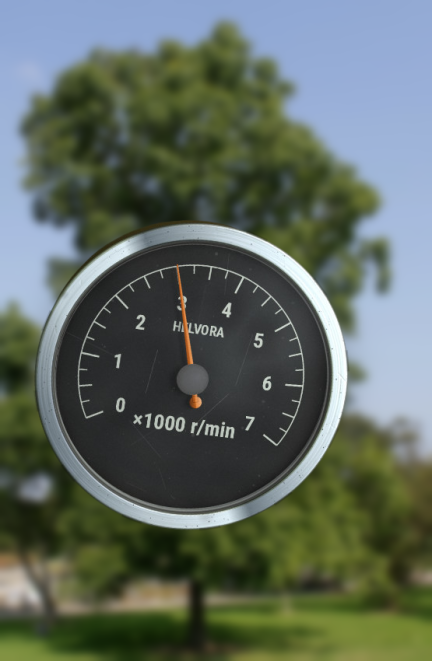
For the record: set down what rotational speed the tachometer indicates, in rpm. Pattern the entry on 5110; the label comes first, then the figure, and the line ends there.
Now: 3000
